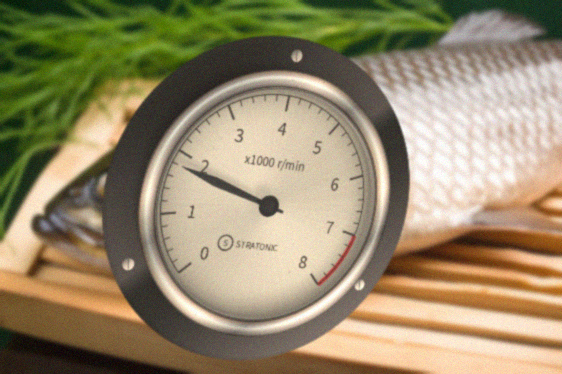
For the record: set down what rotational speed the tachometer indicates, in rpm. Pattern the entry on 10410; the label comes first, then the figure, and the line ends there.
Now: 1800
